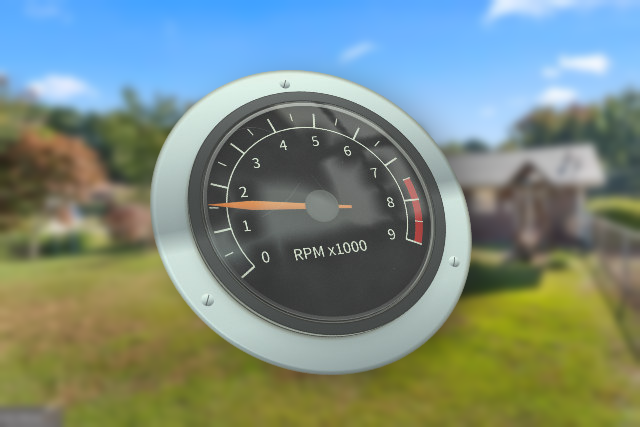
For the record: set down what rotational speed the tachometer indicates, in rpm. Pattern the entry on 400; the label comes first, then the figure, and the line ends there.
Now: 1500
